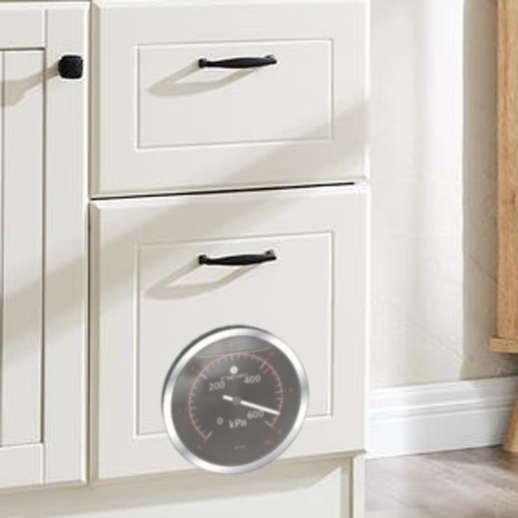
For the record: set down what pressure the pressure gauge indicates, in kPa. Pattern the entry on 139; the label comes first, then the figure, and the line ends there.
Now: 560
